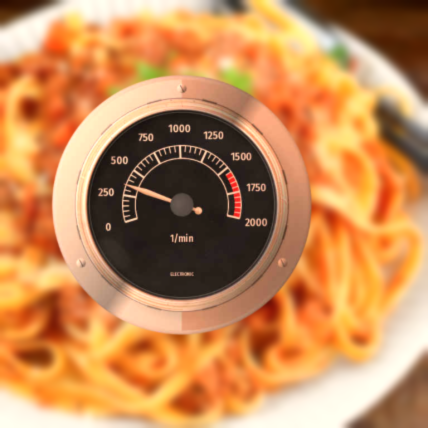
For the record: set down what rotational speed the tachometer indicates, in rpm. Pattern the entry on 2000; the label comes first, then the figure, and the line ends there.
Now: 350
